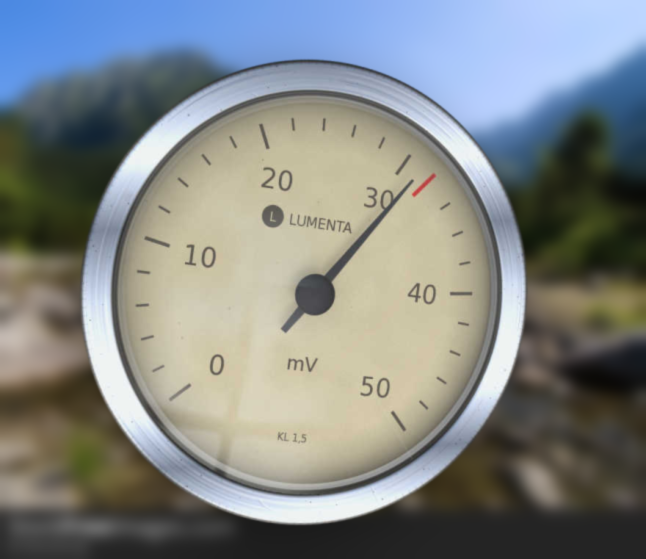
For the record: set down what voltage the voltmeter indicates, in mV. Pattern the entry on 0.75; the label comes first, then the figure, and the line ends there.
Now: 31
